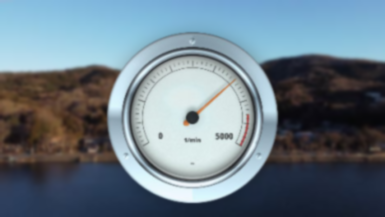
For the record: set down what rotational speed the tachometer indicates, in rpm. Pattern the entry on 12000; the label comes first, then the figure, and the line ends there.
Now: 3500
